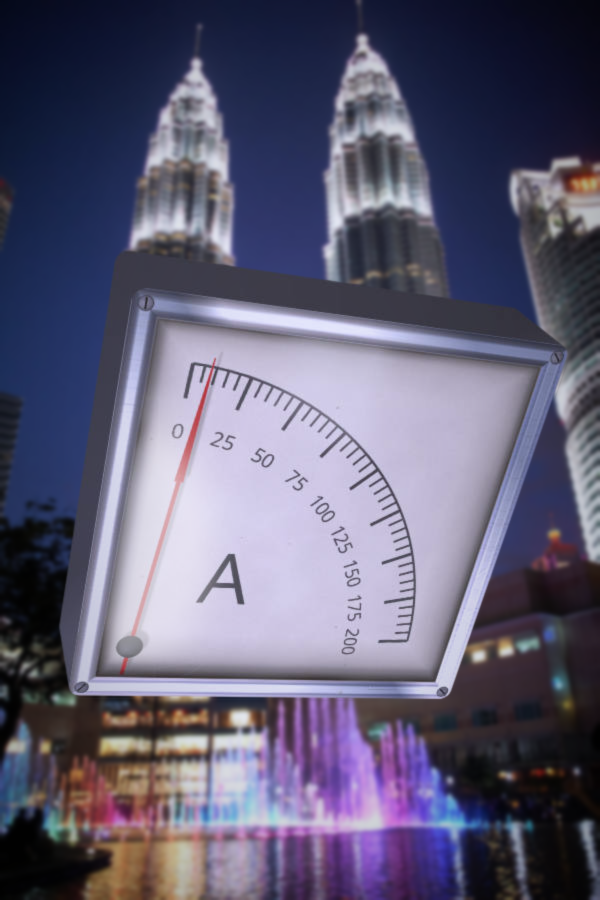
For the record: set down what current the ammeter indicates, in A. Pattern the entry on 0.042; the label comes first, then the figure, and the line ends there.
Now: 7.5
